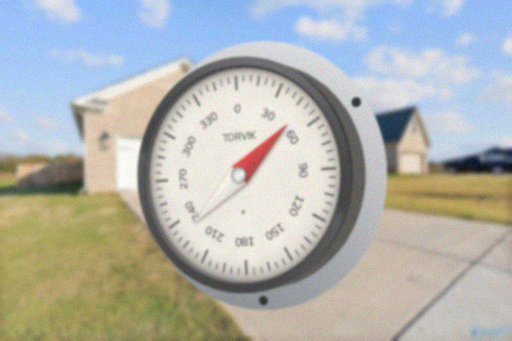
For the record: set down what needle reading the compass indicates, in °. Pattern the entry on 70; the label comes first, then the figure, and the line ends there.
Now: 50
